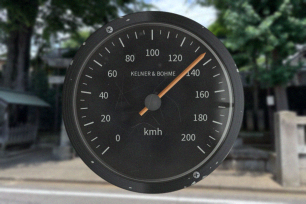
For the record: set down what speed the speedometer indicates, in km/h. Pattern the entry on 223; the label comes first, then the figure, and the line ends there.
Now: 135
